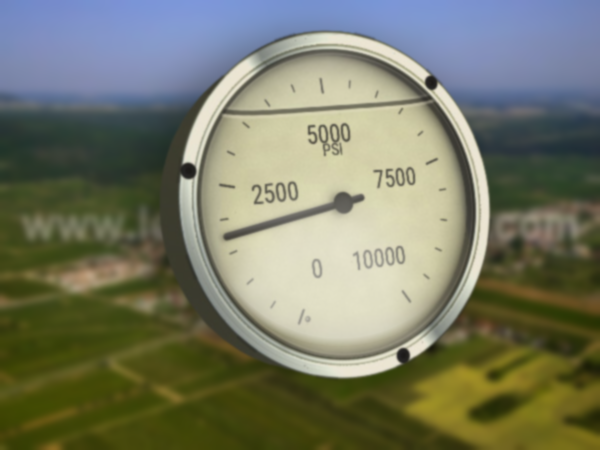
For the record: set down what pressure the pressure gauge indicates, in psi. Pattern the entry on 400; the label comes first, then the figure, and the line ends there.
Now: 1750
